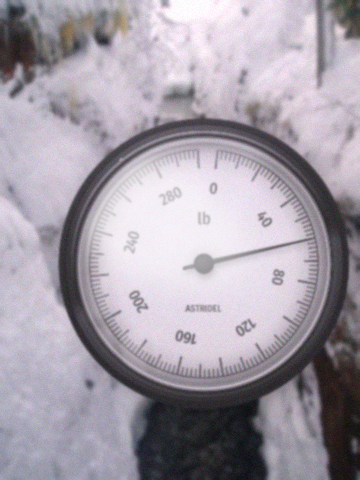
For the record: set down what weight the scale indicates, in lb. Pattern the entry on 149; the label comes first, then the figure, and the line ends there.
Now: 60
